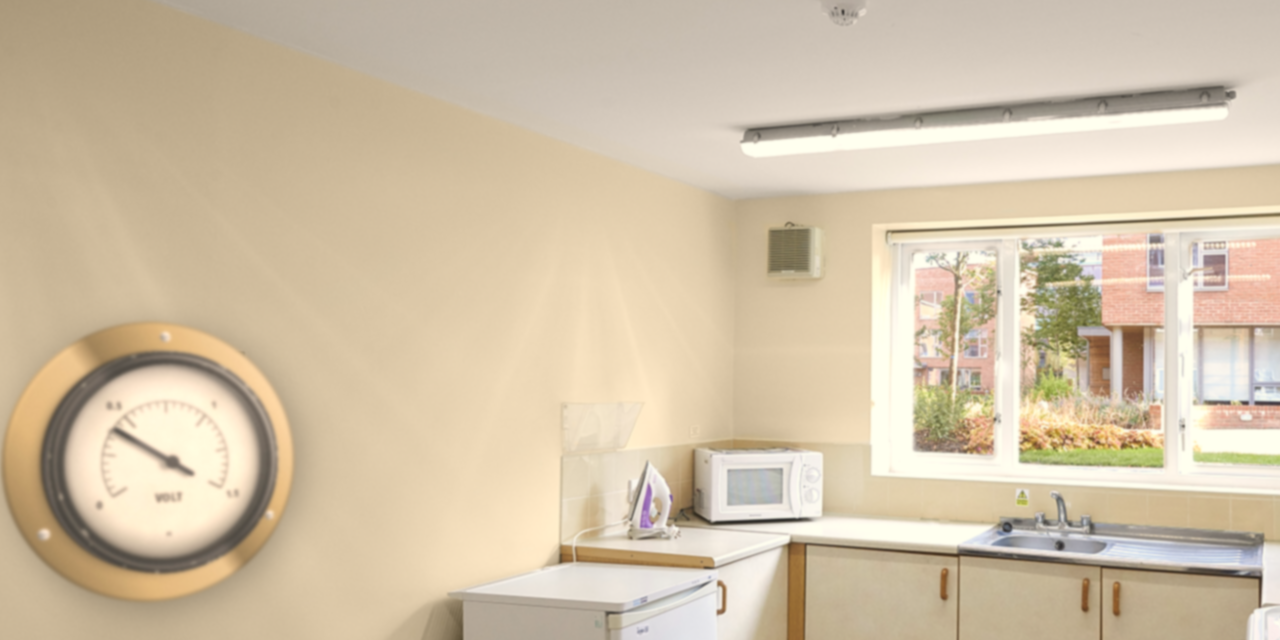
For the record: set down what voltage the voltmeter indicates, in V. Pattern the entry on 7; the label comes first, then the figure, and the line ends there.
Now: 0.4
